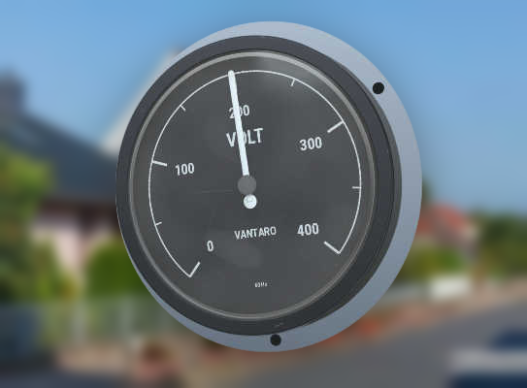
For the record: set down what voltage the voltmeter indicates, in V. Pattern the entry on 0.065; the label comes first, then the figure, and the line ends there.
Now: 200
